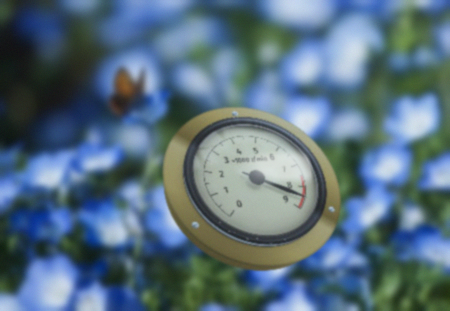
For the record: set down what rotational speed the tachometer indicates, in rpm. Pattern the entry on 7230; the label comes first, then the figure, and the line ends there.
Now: 8500
